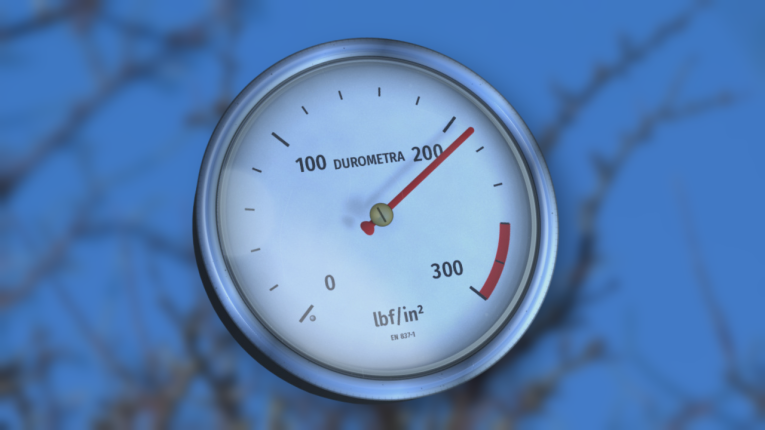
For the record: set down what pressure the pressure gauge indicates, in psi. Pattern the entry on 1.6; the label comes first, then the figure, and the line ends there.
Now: 210
